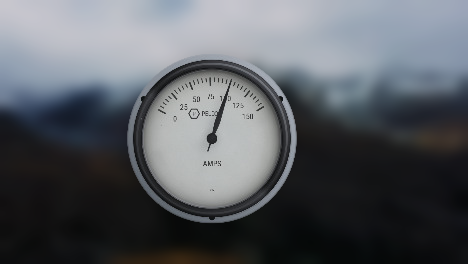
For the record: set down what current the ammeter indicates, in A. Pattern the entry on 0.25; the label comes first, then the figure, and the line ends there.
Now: 100
